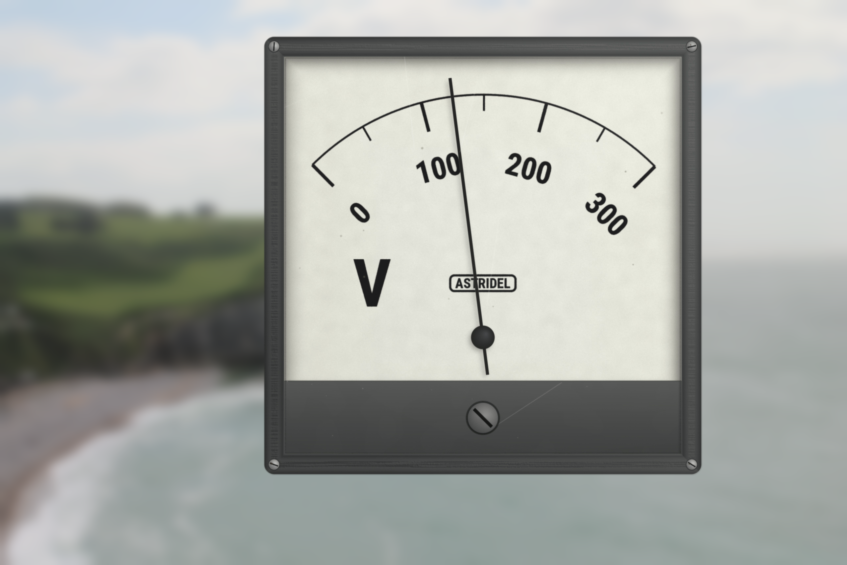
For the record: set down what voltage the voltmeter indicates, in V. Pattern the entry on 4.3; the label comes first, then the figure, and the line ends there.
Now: 125
